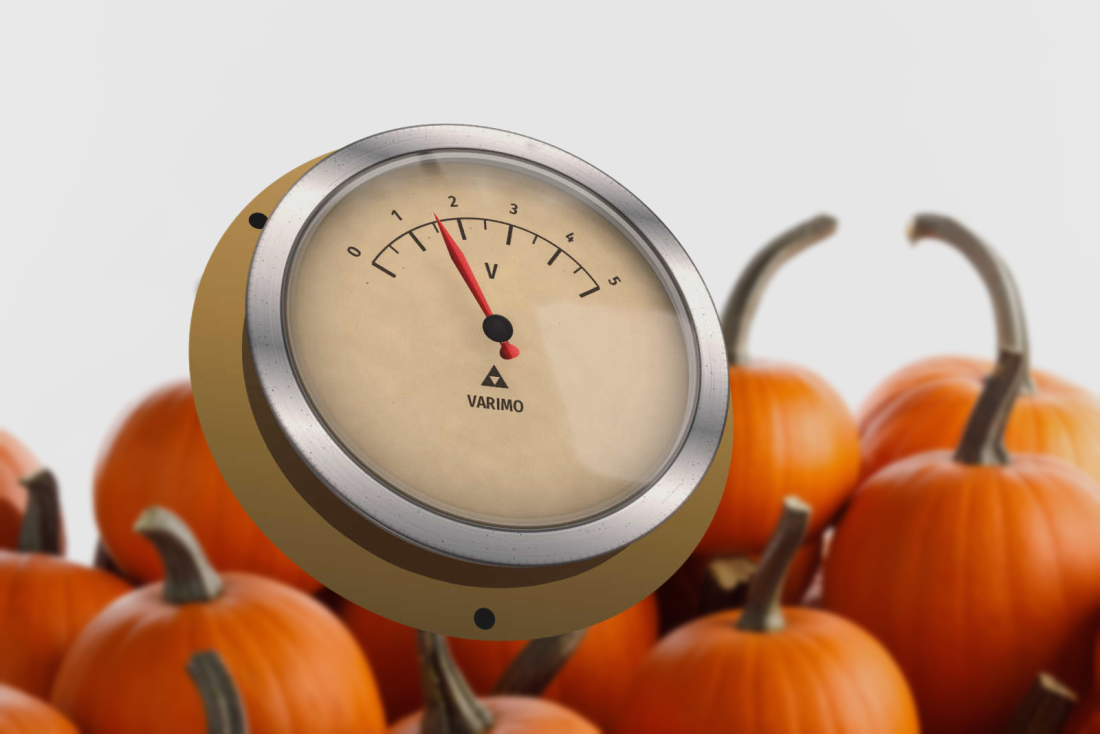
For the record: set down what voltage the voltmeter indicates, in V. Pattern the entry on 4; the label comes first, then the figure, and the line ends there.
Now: 1.5
